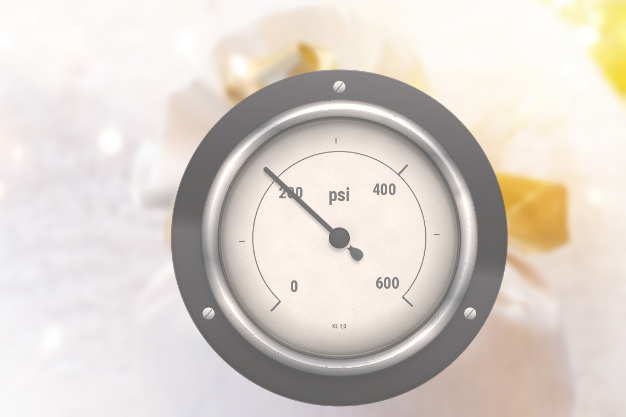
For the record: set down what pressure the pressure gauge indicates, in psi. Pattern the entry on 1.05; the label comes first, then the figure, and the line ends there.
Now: 200
